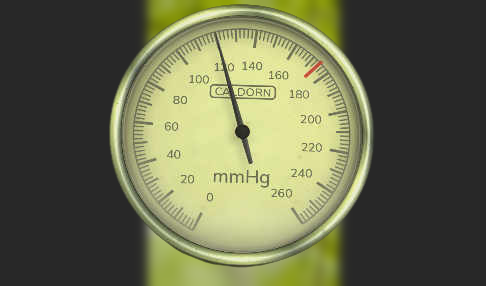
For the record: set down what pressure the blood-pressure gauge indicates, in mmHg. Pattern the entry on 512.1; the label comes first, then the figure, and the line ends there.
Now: 120
